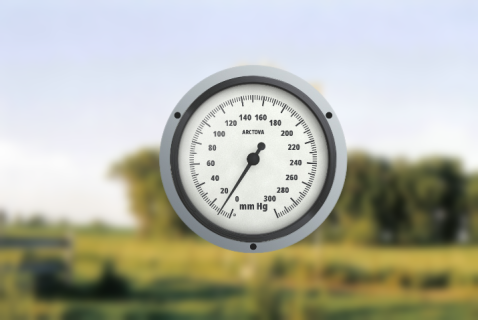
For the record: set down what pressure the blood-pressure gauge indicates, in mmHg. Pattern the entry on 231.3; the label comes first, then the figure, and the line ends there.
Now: 10
